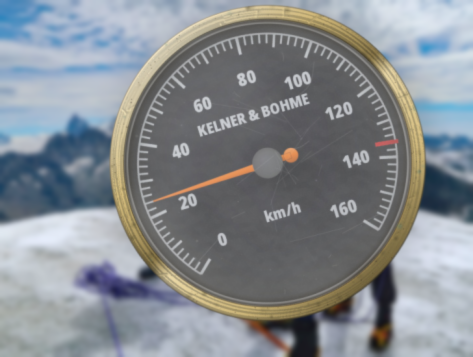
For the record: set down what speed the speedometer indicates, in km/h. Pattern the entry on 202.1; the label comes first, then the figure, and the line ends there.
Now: 24
